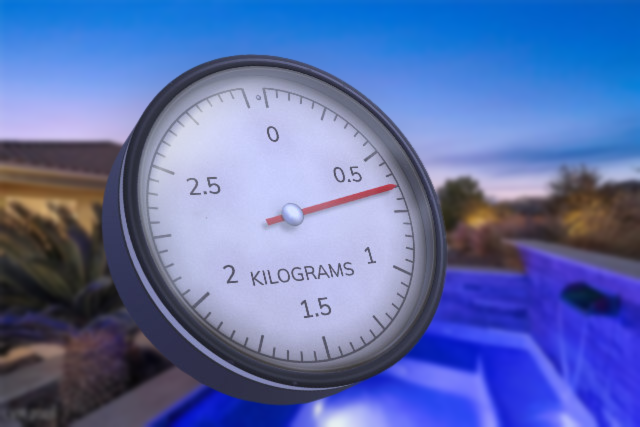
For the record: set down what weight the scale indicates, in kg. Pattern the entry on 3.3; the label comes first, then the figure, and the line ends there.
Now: 0.65
